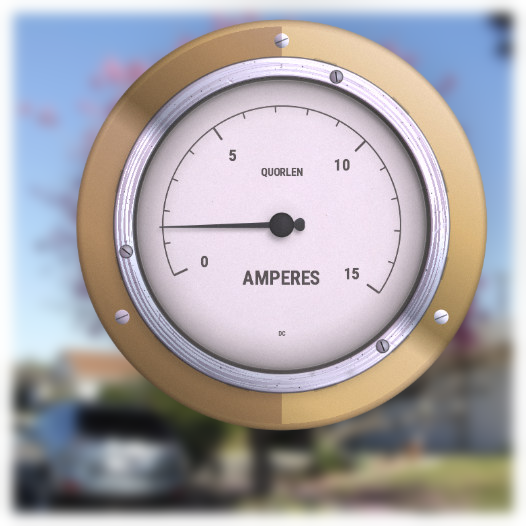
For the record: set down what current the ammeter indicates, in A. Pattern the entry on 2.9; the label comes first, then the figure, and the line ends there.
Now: 1.5
